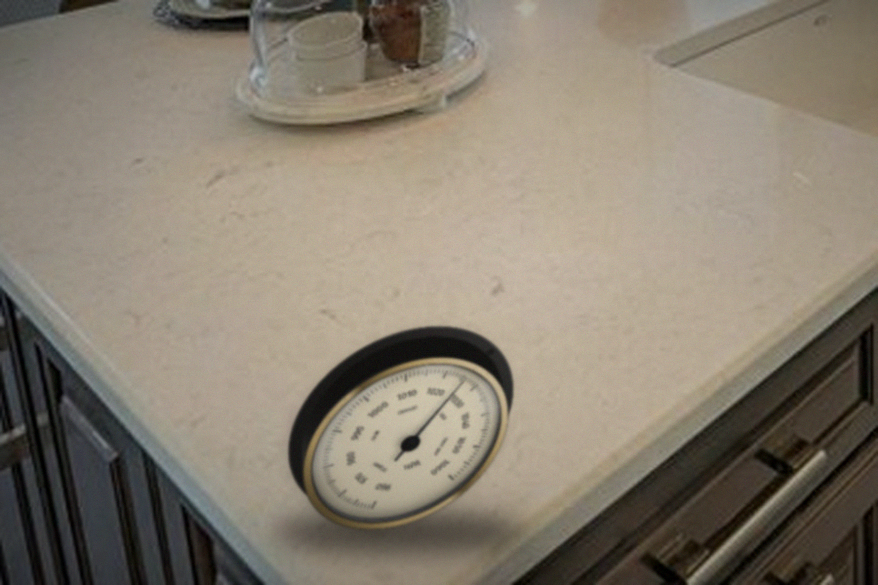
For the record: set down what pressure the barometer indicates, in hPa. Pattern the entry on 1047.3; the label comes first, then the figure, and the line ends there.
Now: 1025
